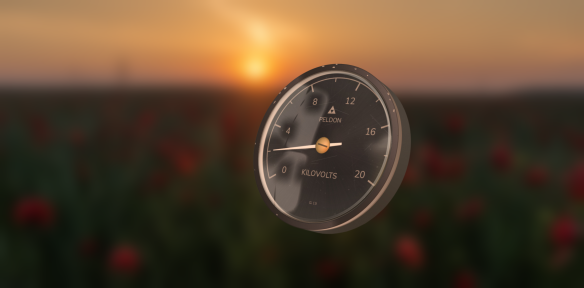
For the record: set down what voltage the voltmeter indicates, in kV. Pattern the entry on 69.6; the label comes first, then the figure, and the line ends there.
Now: 2
